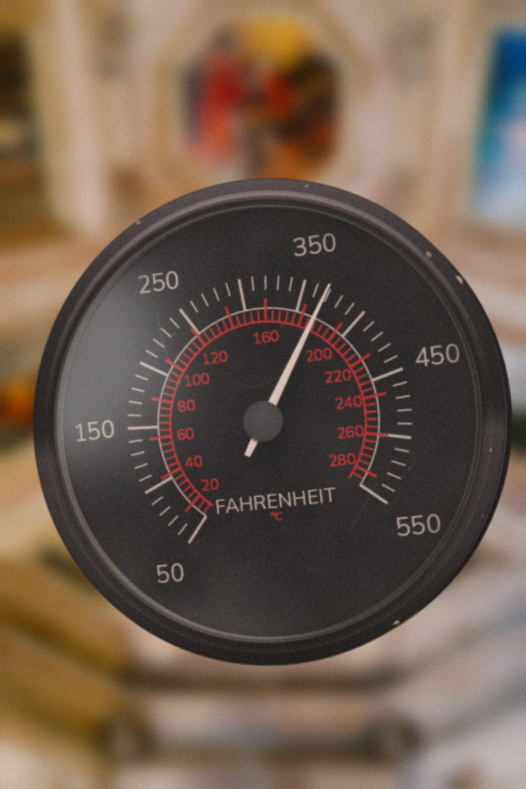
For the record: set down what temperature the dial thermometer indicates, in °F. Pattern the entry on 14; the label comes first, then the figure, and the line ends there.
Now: 370
